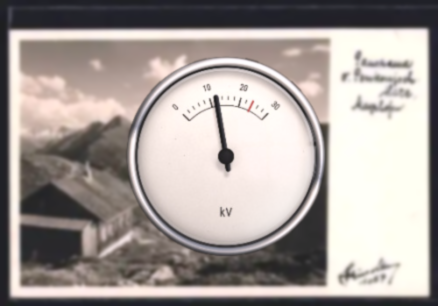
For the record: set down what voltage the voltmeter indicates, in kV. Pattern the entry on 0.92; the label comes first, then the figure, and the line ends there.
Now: 12
